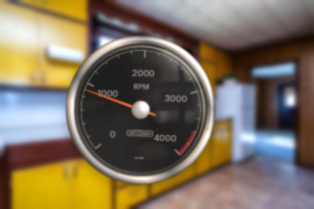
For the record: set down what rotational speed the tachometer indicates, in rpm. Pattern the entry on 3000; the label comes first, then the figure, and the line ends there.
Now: 900
